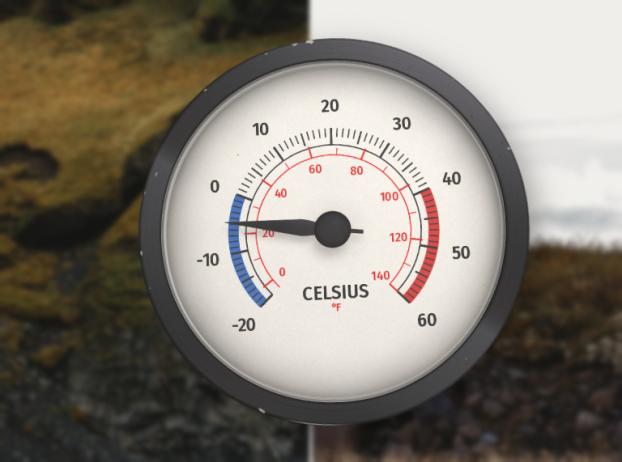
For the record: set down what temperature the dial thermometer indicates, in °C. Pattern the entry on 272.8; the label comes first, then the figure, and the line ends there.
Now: -5
